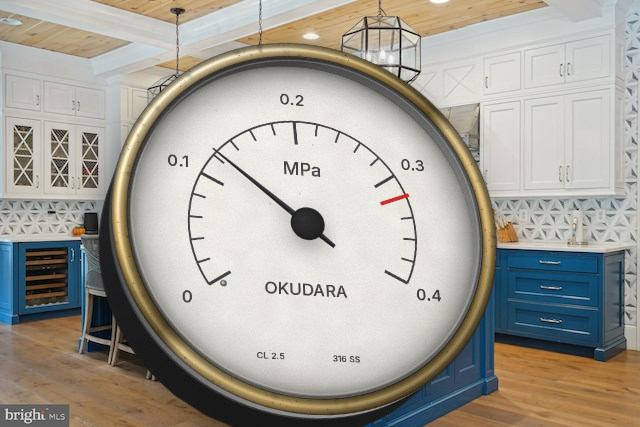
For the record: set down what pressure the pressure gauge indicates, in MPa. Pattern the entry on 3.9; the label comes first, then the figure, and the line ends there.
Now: 0.12
